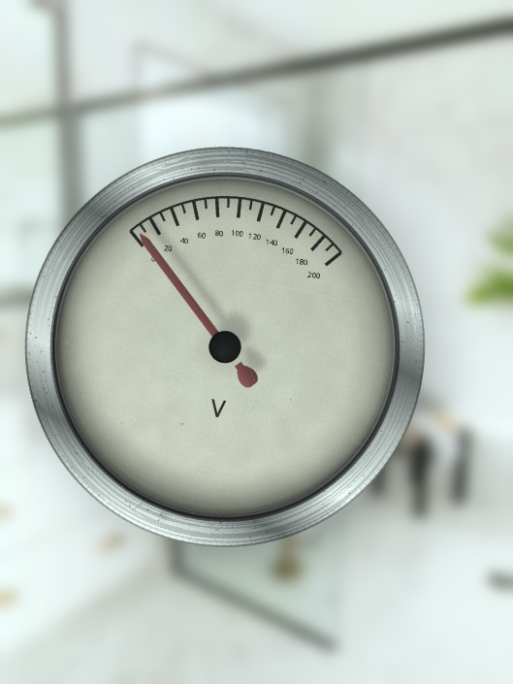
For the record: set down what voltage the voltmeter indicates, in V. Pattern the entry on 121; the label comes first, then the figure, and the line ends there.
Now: 5
